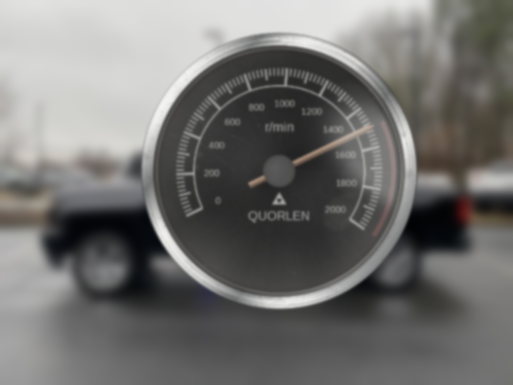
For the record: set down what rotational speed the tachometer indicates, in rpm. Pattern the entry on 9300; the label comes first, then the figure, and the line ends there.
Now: 1500
